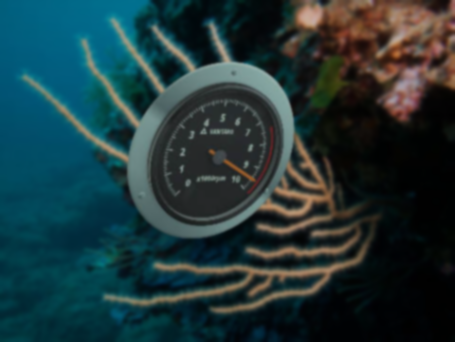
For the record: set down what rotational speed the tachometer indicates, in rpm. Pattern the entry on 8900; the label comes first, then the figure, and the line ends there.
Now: 9500
